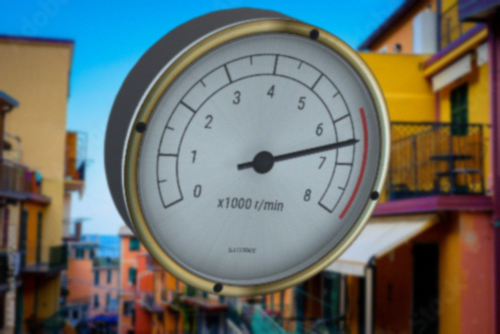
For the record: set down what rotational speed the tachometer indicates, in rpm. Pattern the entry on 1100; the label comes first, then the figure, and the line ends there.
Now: 6500
